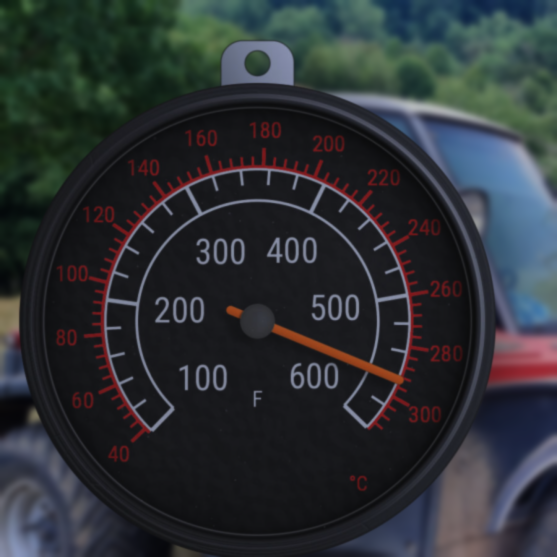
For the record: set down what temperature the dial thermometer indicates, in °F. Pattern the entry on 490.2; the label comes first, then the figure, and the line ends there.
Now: 560
